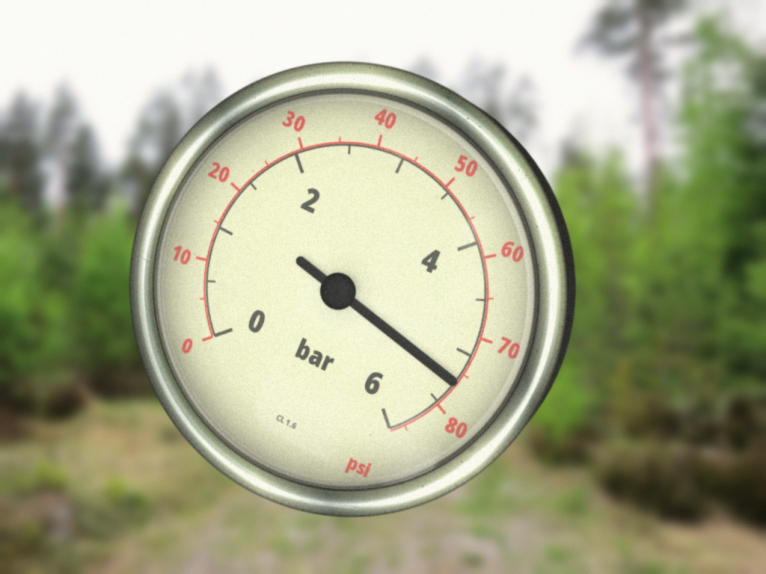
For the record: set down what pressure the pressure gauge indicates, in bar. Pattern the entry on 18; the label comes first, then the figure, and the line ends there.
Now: 5.25
